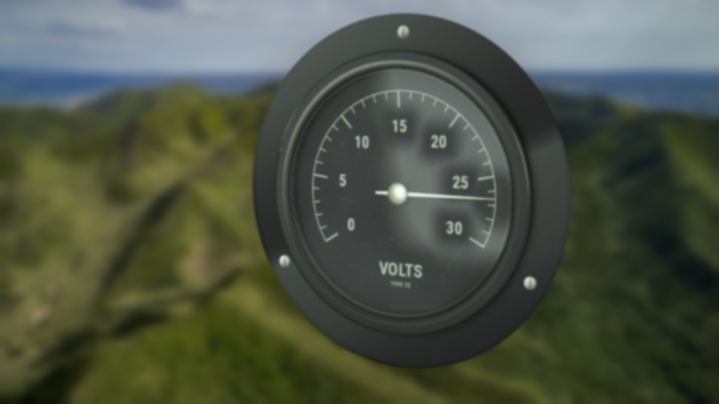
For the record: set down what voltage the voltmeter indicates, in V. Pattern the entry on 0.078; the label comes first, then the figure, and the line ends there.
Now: 26.5
